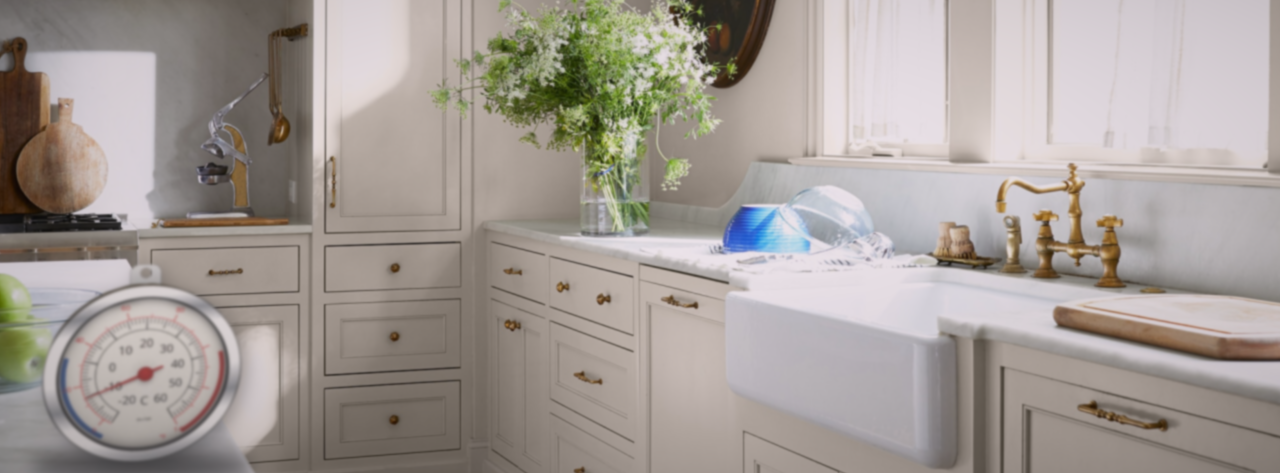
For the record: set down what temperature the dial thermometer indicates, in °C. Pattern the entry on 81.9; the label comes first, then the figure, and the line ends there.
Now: -10
